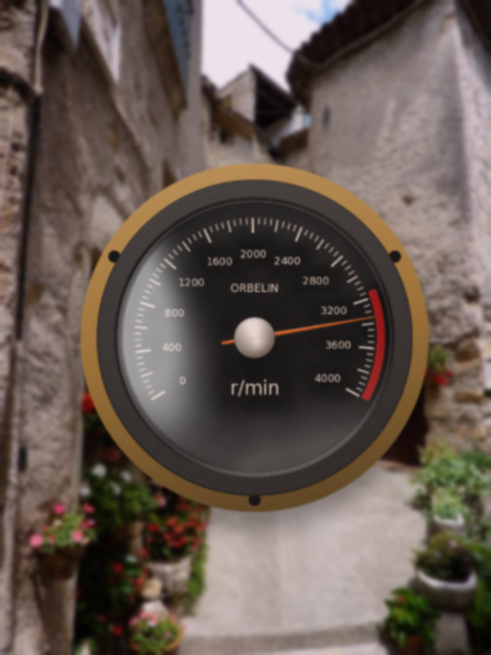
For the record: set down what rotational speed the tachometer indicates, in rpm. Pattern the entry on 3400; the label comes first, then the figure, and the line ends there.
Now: 3350
